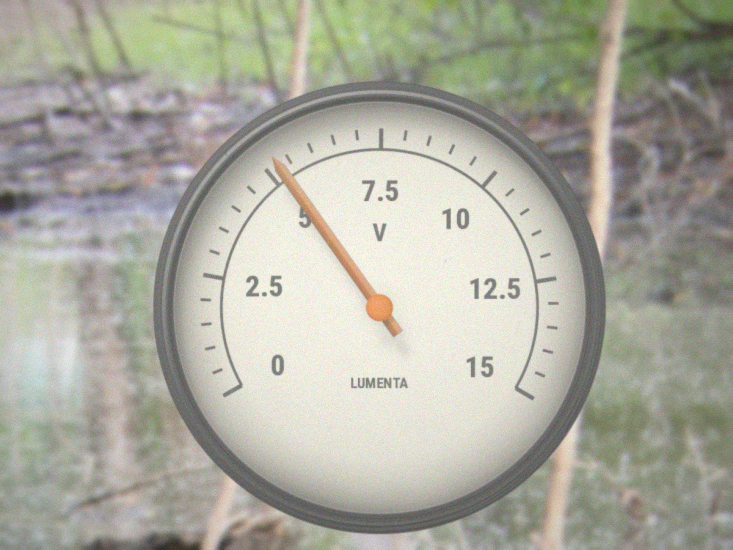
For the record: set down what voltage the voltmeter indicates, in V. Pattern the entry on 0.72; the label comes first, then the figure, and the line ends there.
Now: 5.25
